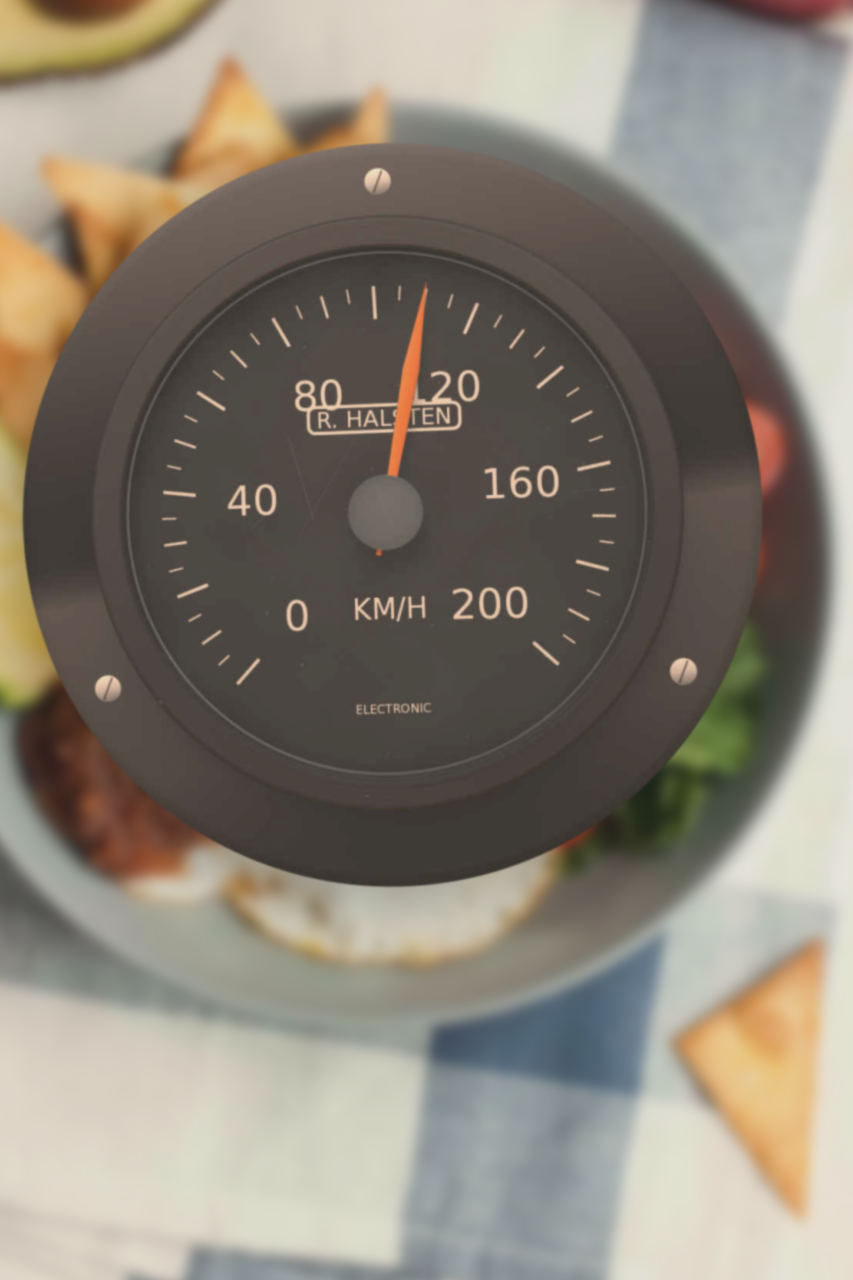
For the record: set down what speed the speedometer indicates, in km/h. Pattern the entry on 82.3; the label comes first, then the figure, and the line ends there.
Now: 110
